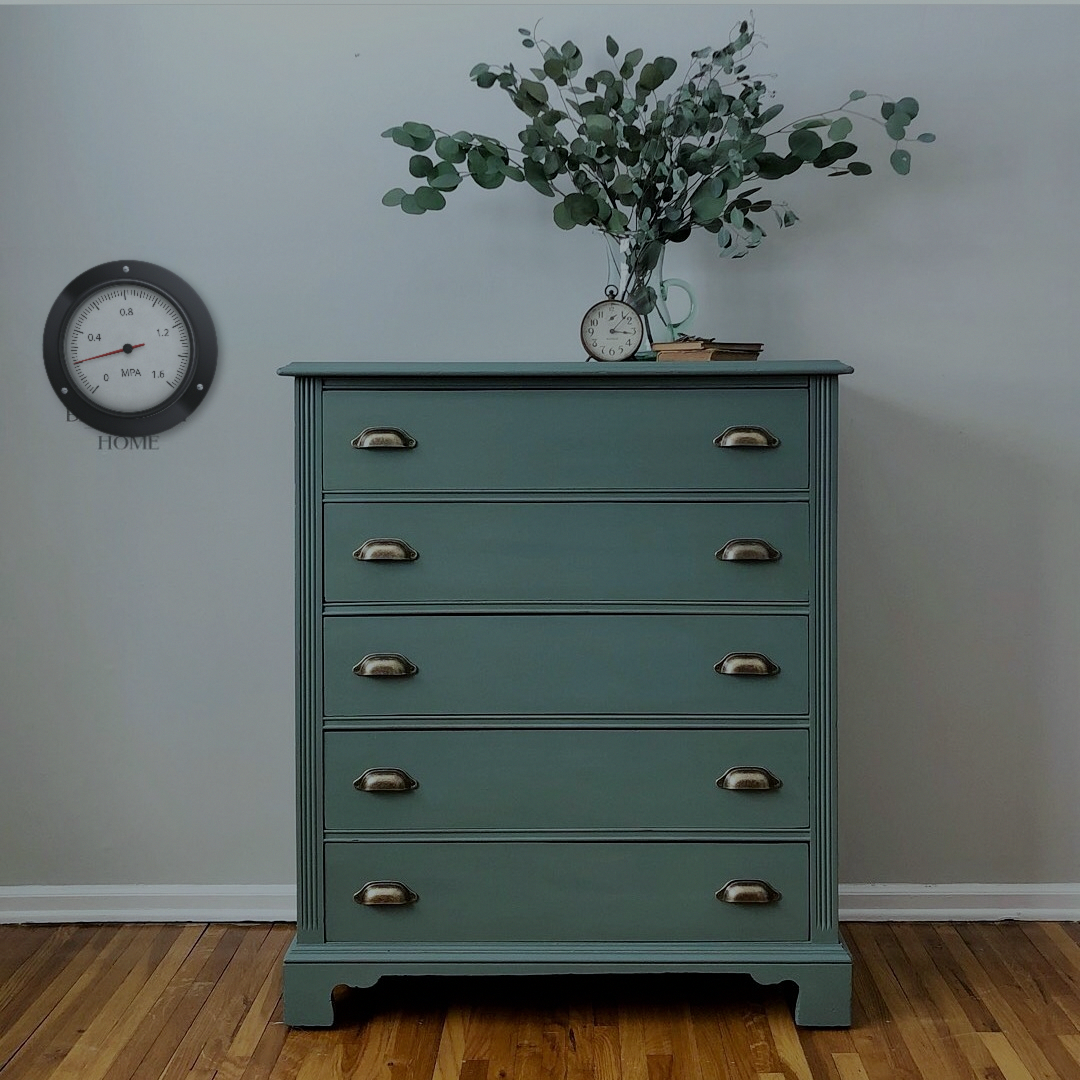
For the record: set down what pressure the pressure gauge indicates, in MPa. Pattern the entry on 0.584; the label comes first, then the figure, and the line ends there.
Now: 0.2
